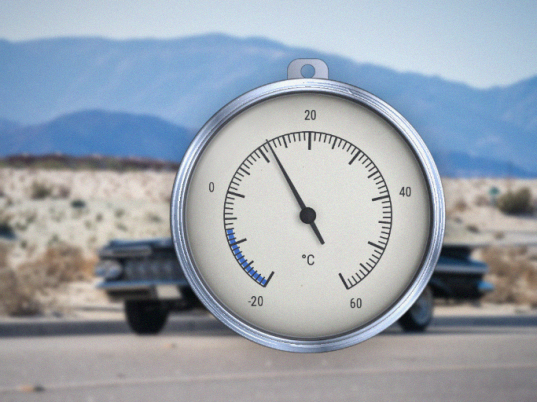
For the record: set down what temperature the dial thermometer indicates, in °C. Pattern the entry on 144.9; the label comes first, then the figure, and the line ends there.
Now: 12
